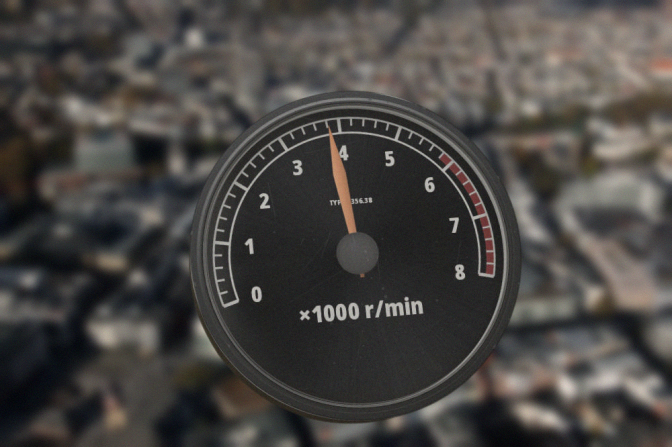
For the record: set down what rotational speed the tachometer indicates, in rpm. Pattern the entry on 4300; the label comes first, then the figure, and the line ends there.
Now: 3800
